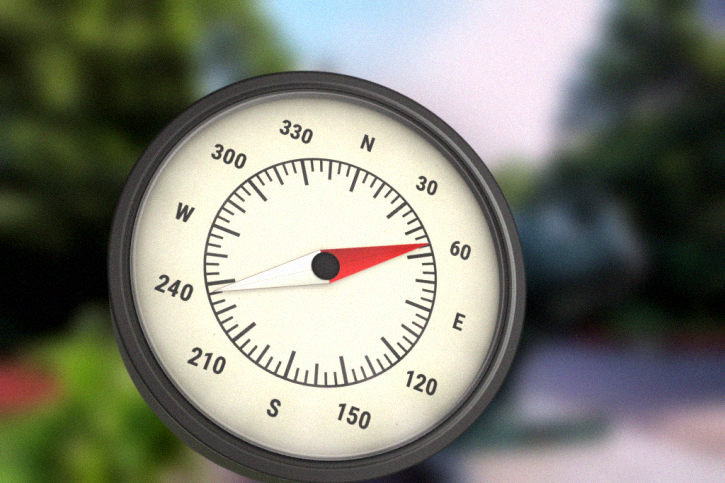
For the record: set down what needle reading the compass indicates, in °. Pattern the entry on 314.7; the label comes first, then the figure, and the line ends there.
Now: 55
